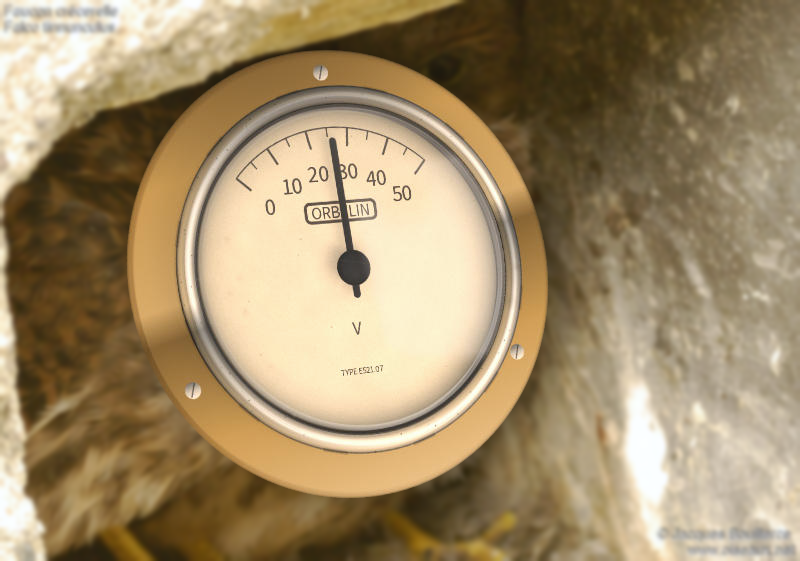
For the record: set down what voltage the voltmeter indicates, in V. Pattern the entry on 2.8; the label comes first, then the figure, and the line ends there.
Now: 25
